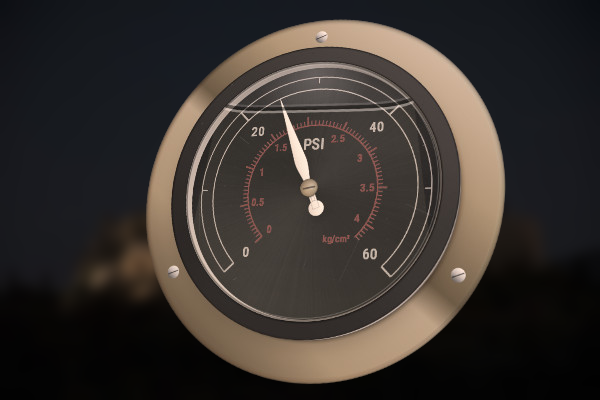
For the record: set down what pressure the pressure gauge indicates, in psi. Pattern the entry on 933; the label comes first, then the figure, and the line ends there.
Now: 25
